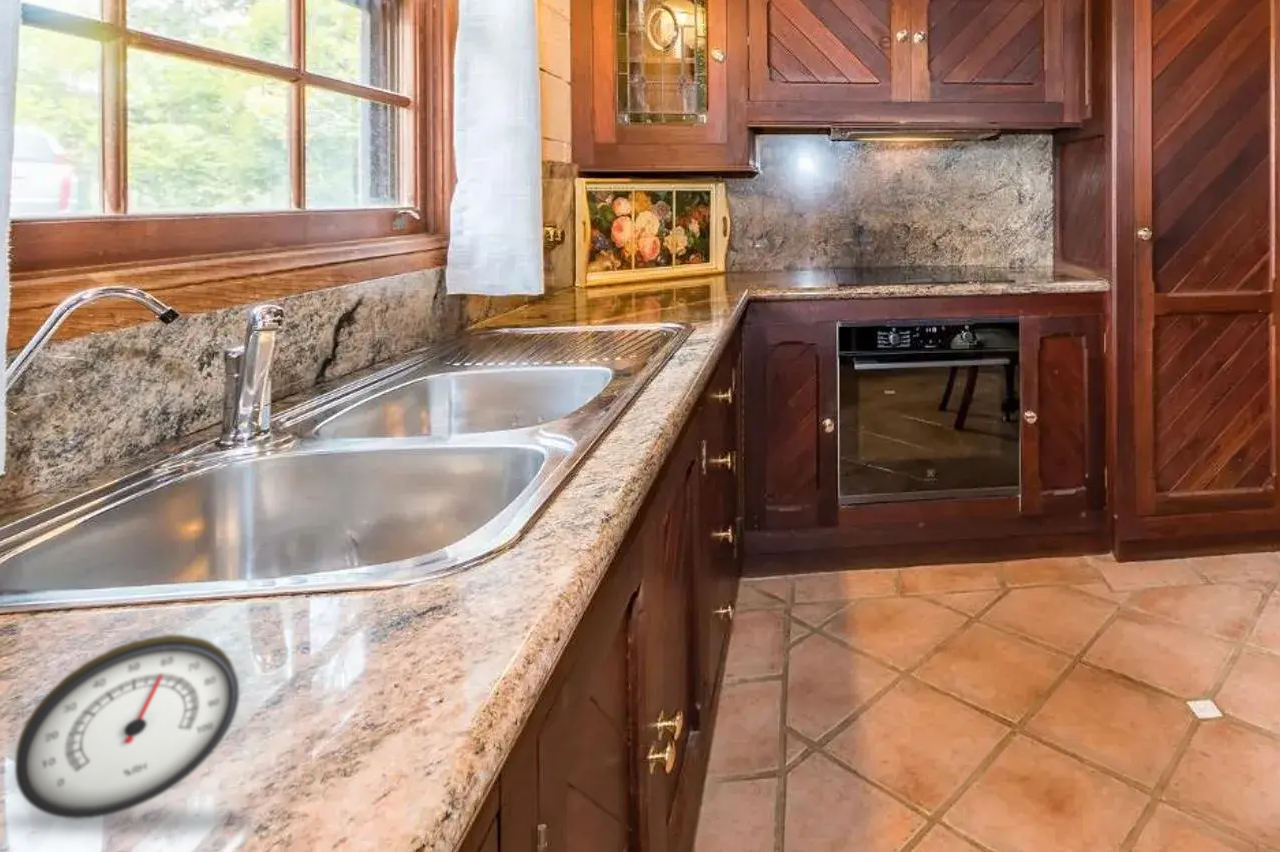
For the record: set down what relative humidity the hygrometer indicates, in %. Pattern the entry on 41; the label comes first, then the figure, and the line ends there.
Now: 60
